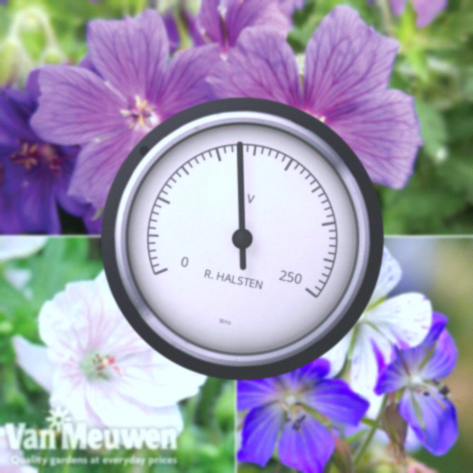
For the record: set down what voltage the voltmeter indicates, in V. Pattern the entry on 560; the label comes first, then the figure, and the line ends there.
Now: 115
